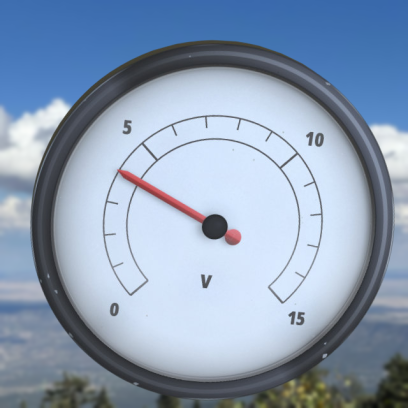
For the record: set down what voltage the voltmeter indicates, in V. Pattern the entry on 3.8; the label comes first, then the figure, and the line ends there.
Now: 4
